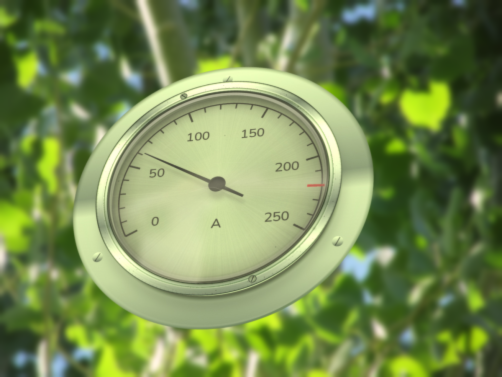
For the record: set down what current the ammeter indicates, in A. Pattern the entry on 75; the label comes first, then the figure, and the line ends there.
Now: 60
